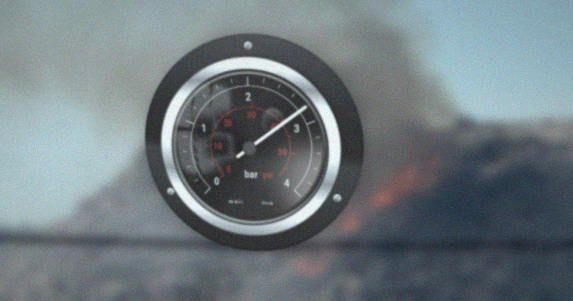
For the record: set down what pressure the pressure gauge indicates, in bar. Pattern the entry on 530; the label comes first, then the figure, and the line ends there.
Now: 2.8
